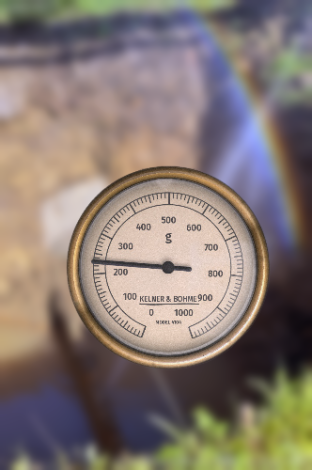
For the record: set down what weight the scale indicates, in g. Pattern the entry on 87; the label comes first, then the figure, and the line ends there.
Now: 230
